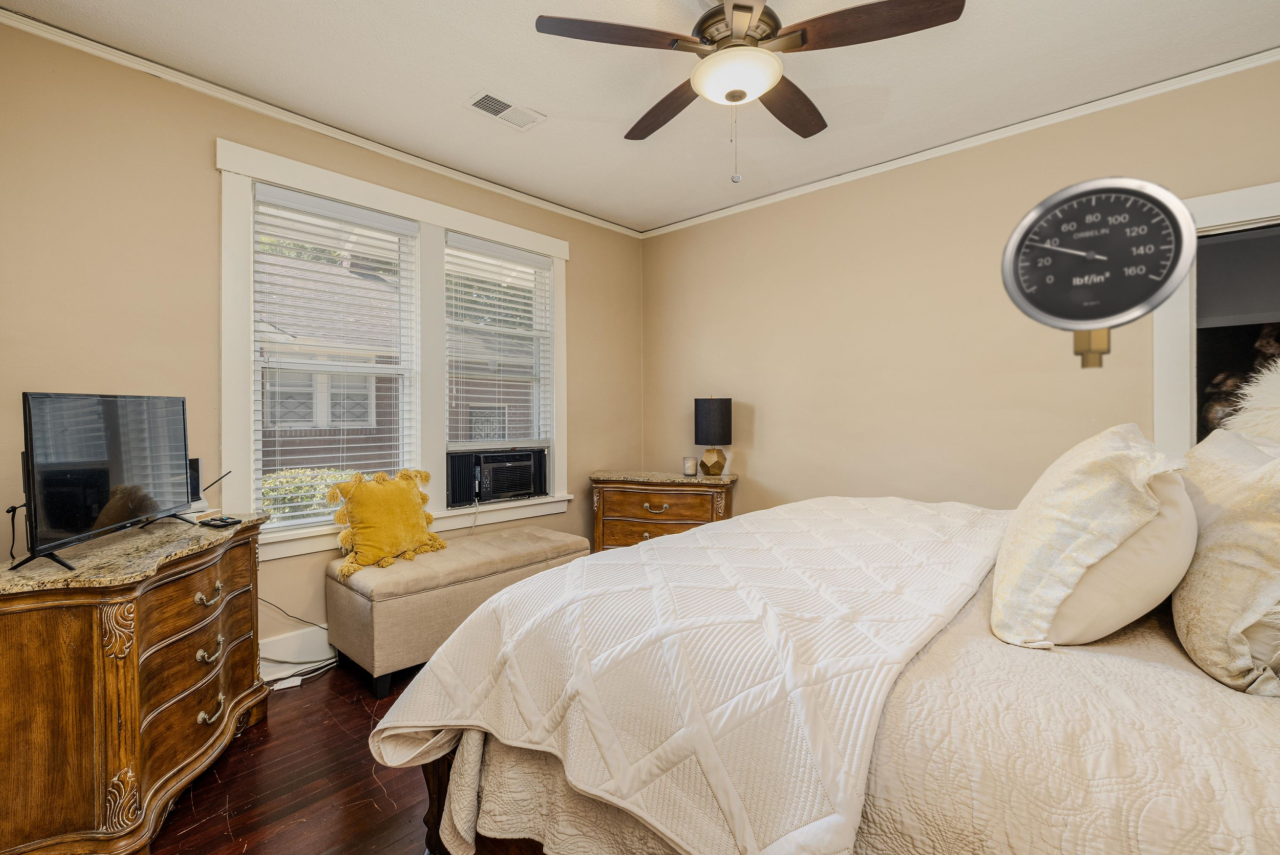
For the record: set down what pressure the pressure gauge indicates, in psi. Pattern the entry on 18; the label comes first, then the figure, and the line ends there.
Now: 35
